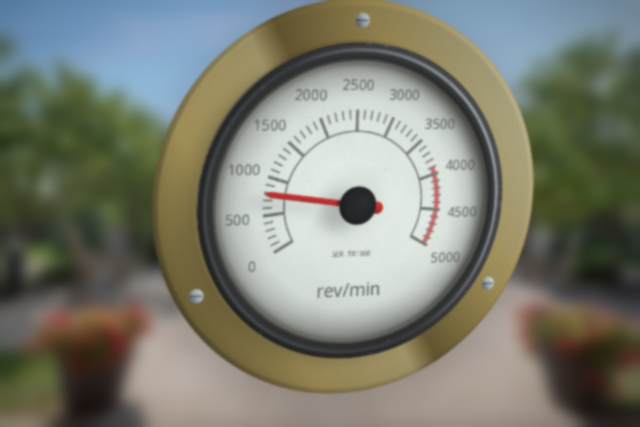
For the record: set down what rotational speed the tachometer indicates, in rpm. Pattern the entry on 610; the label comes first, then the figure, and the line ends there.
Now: 800
